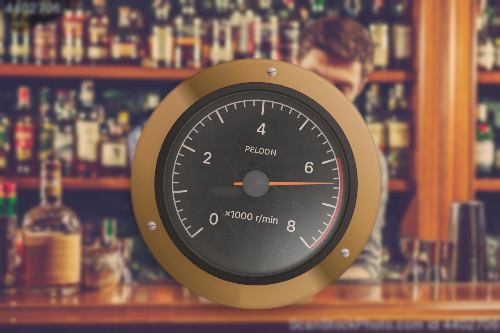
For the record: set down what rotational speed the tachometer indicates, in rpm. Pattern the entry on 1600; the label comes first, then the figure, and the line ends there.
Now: 6500
